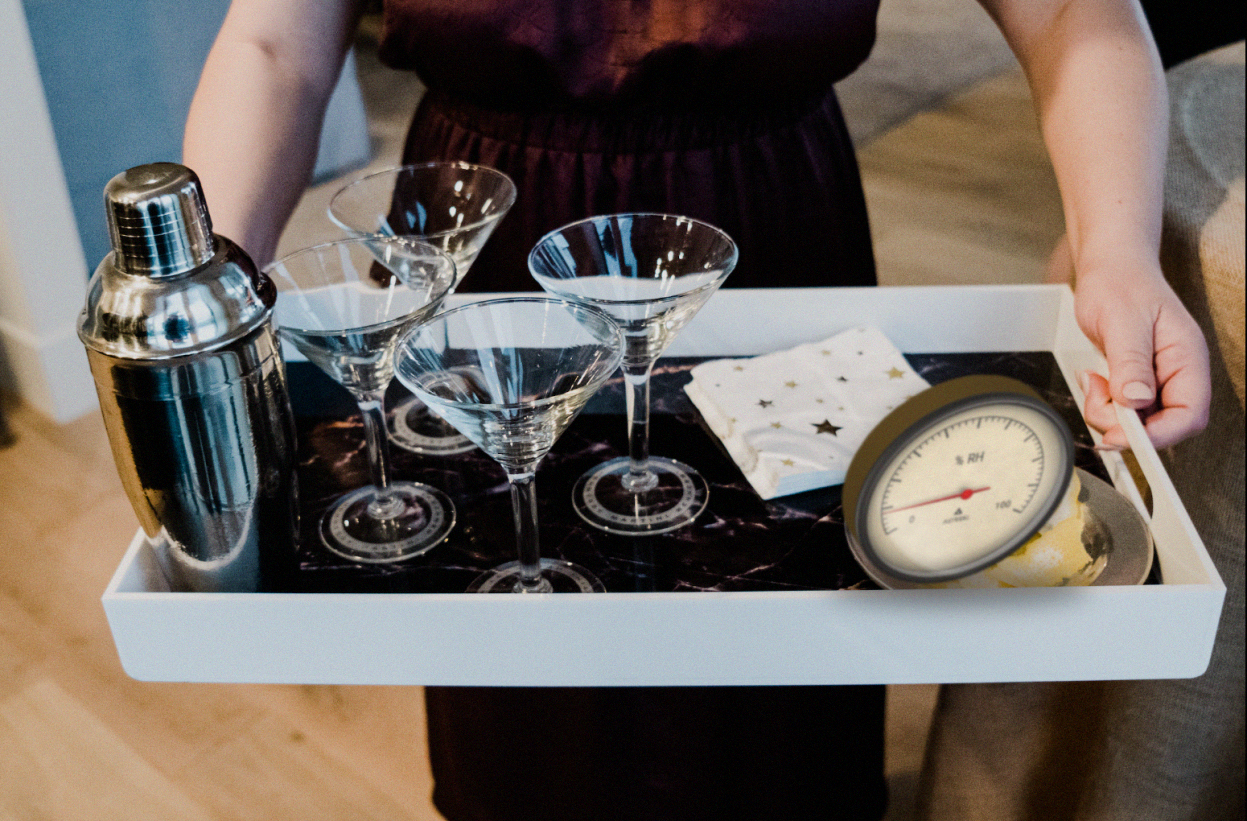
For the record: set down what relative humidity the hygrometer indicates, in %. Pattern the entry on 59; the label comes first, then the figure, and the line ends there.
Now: 10
